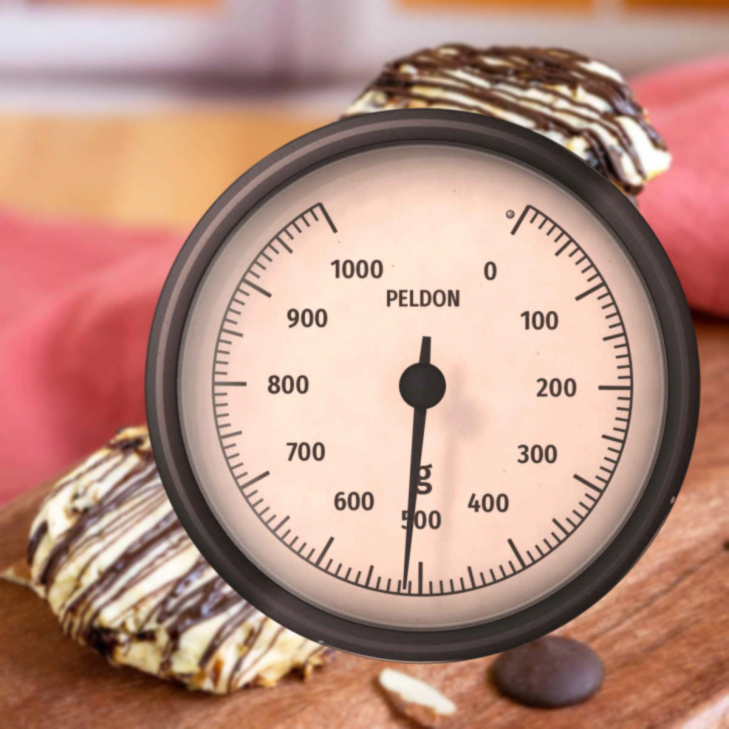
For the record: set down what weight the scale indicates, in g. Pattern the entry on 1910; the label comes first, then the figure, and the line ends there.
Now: 515
